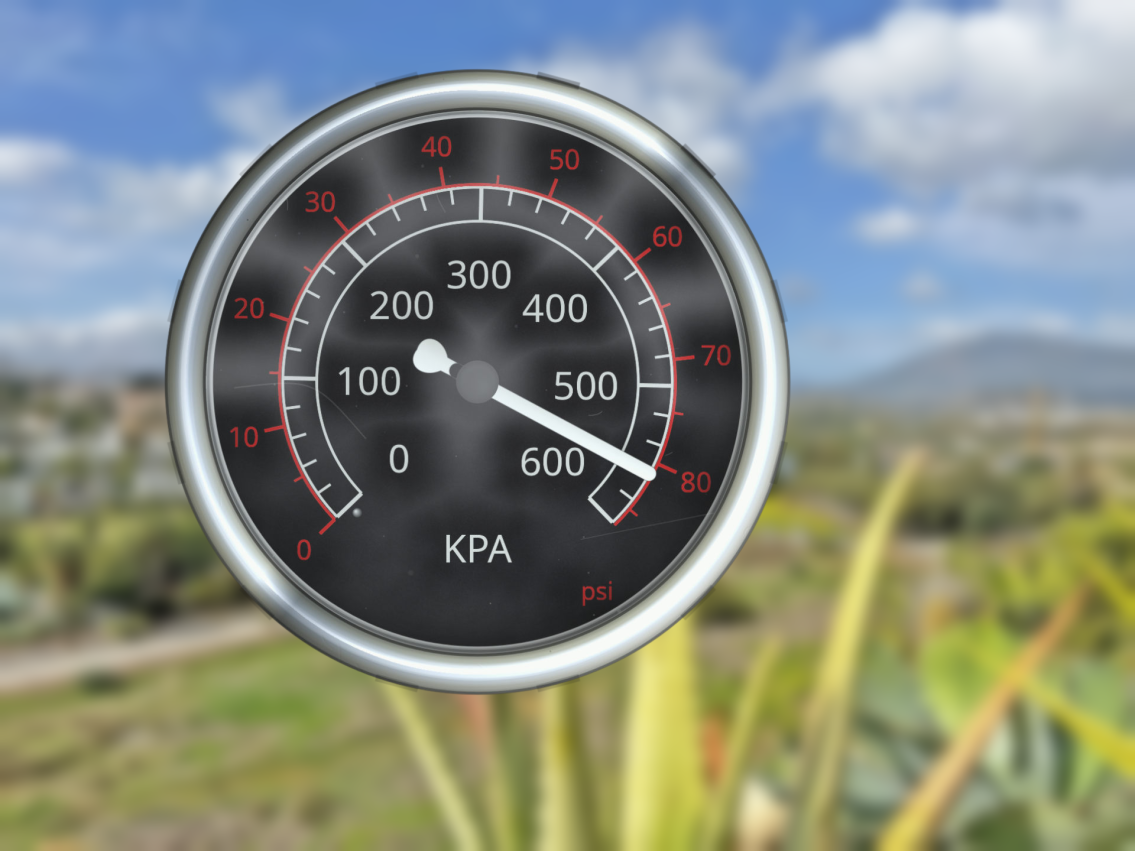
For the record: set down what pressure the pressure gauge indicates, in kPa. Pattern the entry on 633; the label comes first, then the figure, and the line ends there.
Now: 560
